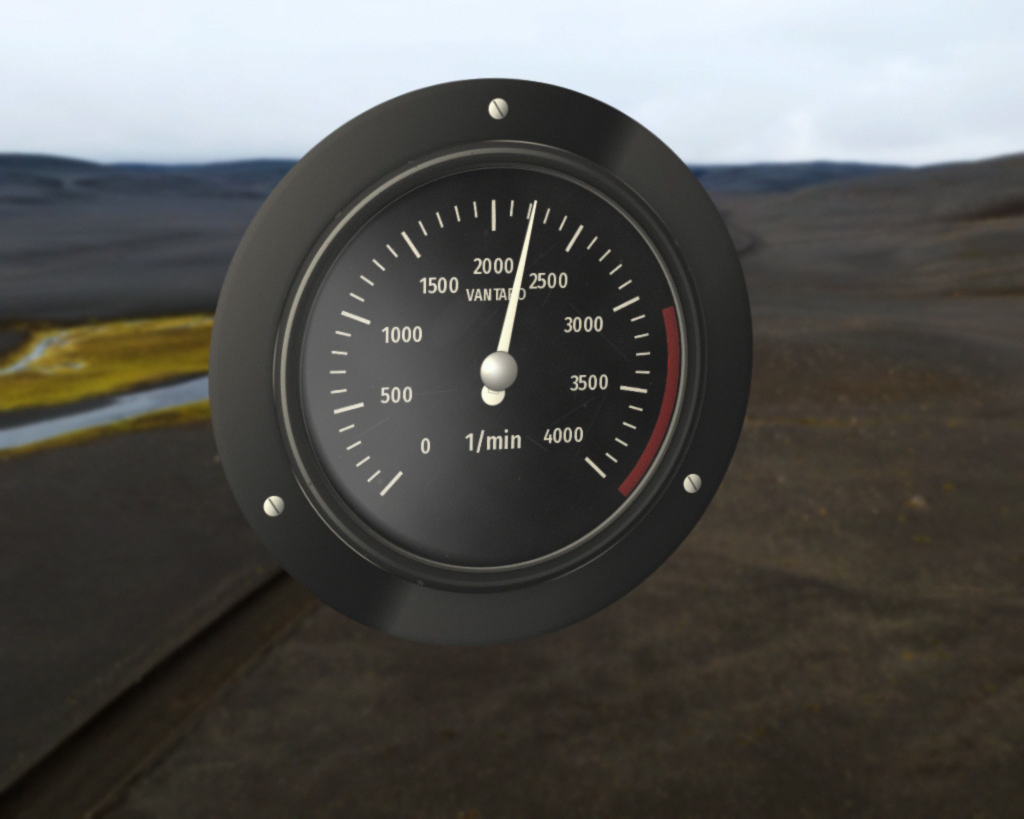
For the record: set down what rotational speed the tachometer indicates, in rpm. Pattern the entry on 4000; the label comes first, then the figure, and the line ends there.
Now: 2200
